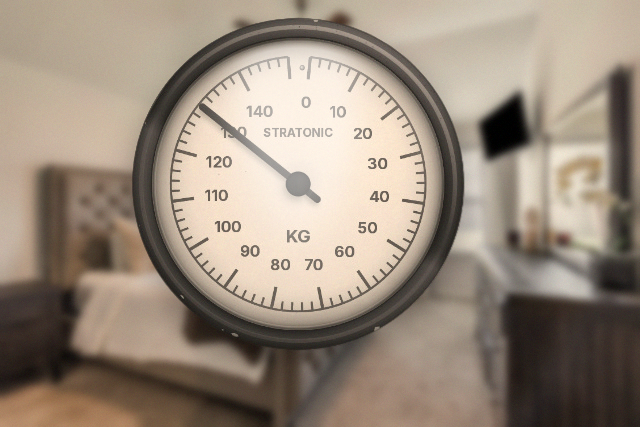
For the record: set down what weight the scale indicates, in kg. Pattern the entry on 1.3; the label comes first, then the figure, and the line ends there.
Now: 130
